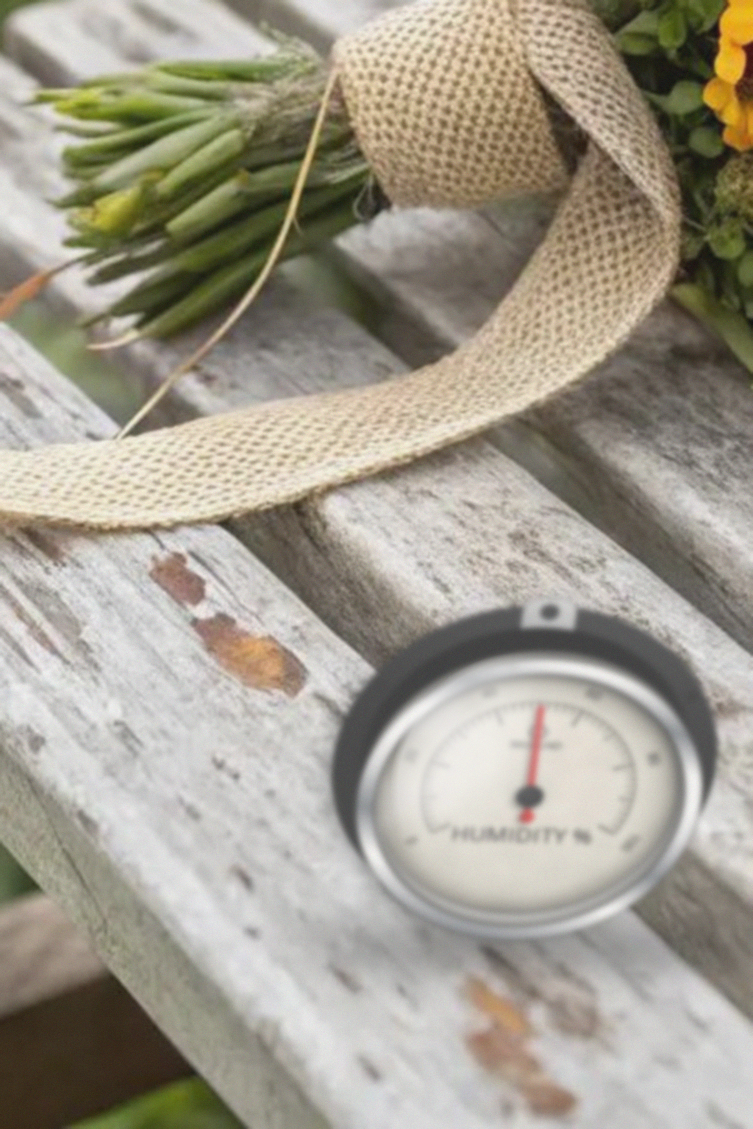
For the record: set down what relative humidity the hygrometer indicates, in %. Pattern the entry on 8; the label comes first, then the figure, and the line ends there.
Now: 50
